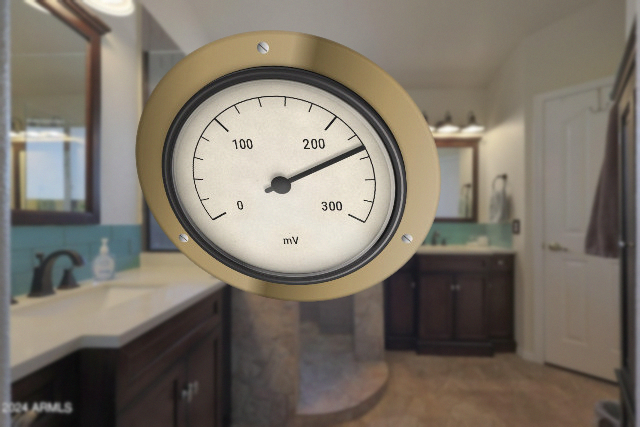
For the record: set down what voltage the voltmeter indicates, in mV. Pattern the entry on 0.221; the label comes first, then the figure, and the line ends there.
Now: 230
